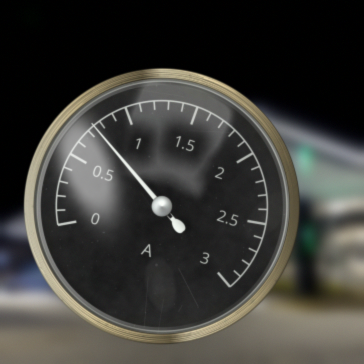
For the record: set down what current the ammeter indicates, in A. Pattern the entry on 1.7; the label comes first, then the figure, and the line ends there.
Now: 0.75
